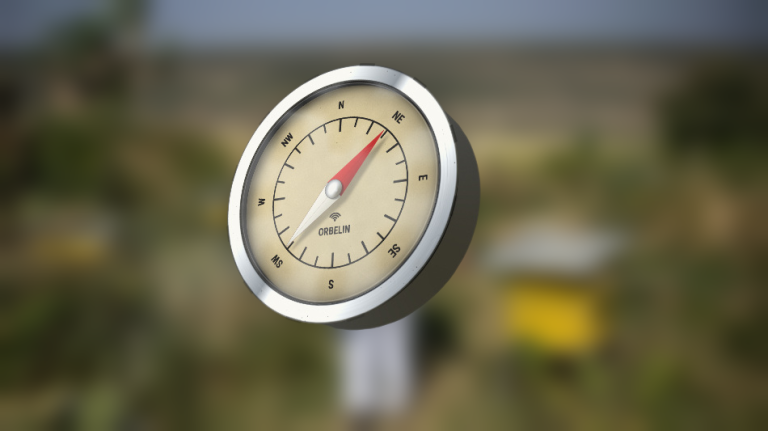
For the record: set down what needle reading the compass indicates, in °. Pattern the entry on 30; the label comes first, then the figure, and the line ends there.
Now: 45
